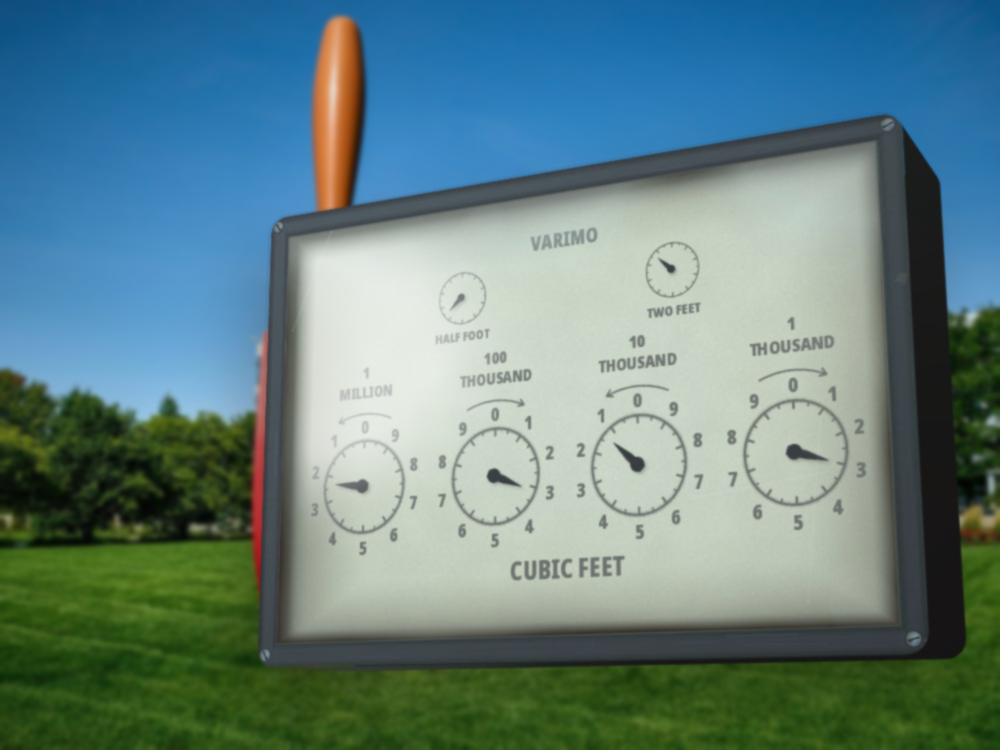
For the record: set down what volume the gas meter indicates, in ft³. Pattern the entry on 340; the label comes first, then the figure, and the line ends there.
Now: 231300
